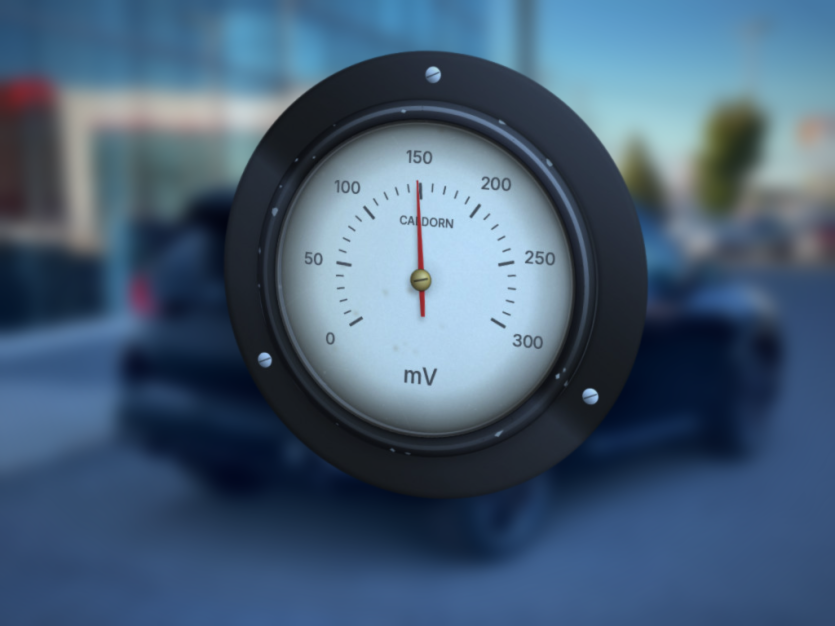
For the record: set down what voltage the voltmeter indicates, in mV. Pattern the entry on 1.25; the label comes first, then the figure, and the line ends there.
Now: 150
